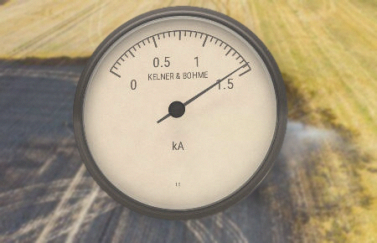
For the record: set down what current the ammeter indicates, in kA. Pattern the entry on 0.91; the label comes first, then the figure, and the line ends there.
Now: 1.45
